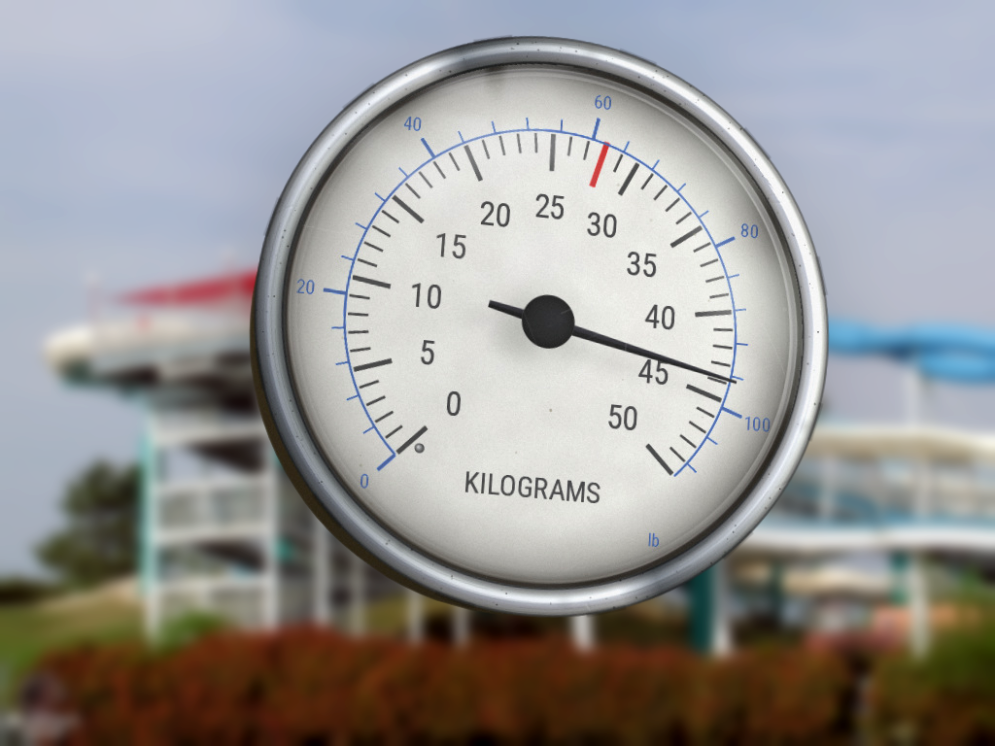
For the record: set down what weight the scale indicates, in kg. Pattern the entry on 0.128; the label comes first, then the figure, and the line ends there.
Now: 44
